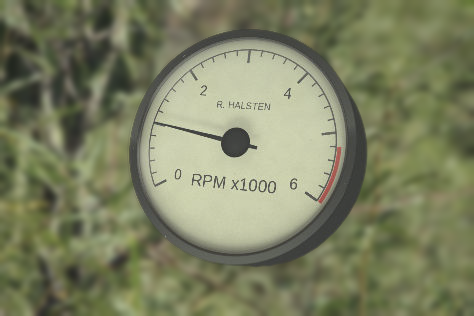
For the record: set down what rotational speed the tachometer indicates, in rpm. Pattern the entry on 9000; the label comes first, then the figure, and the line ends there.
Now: 1000
